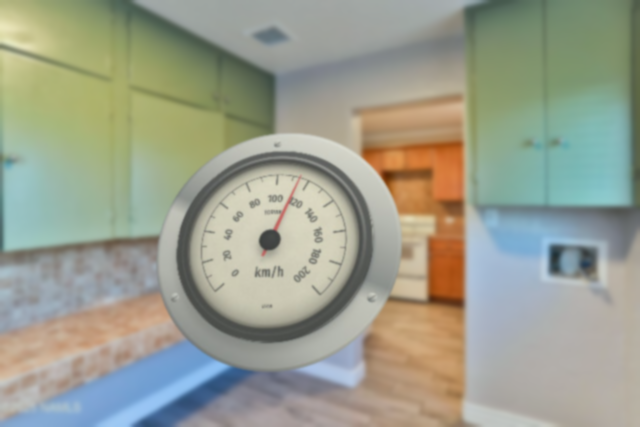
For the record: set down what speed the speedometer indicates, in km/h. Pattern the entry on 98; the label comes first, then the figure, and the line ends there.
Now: 115
